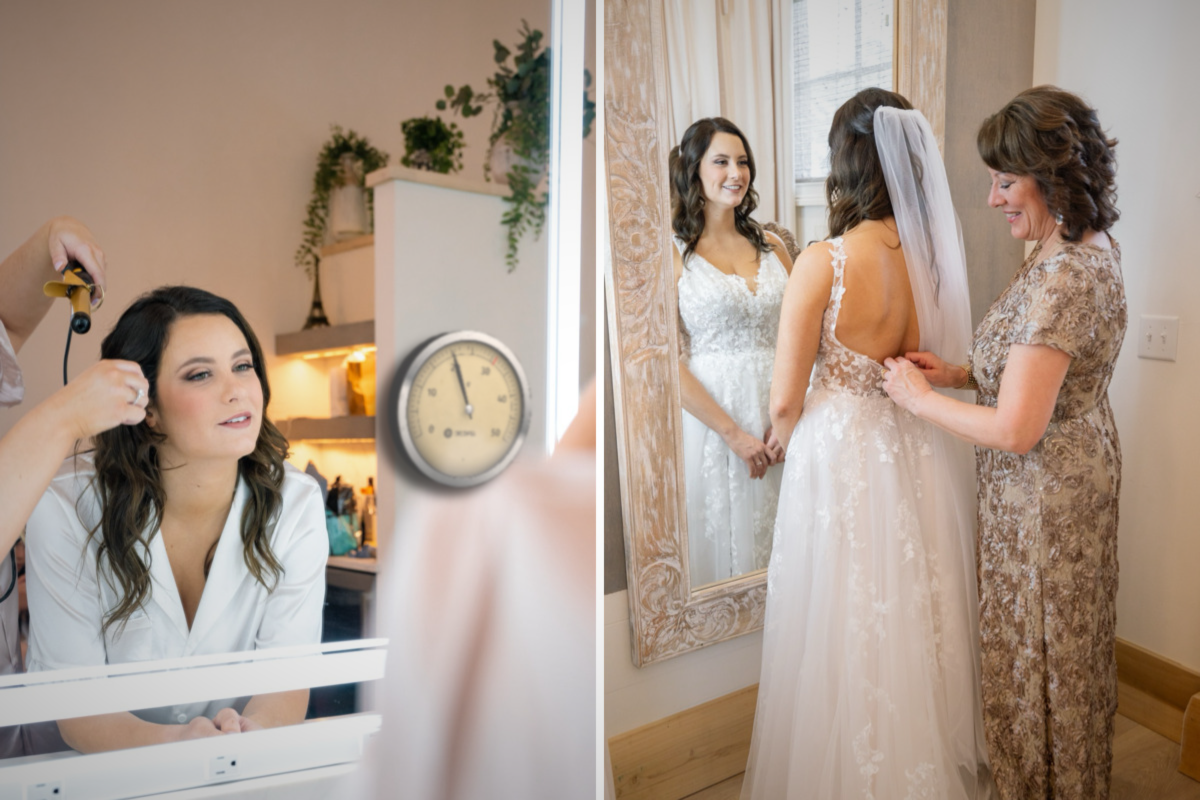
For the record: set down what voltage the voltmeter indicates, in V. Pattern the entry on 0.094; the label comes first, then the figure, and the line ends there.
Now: 20
